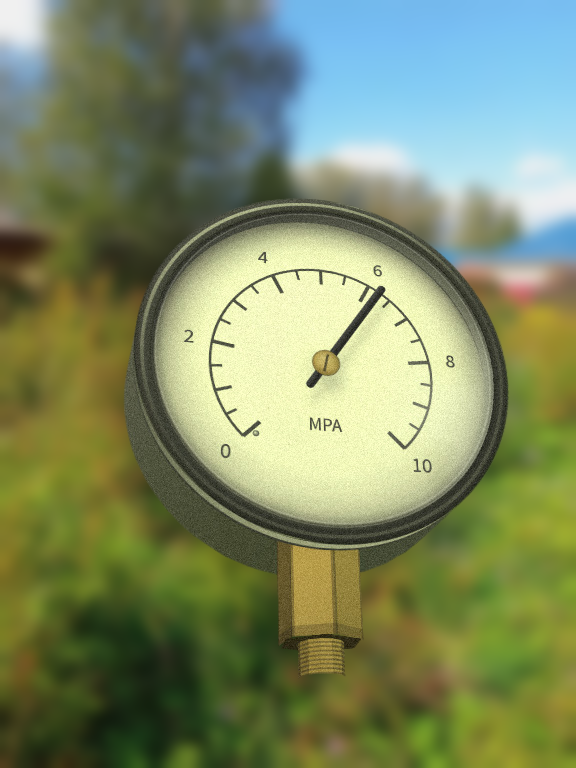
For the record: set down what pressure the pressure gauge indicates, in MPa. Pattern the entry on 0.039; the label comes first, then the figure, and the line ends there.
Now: 6.25
